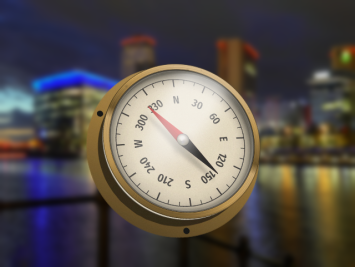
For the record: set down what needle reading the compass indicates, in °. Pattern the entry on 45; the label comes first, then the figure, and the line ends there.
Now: 320
